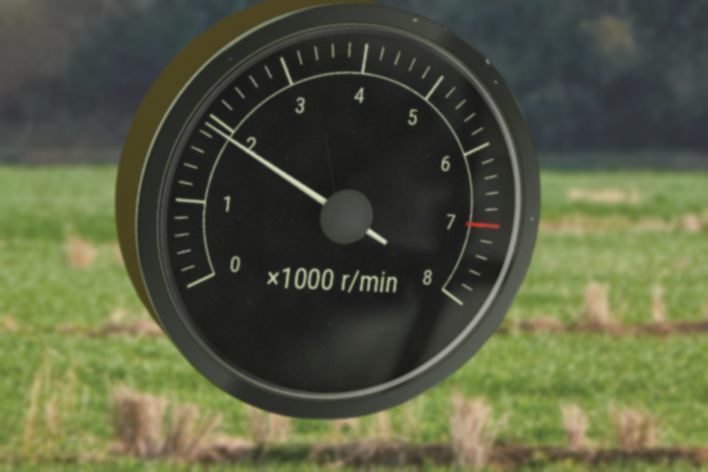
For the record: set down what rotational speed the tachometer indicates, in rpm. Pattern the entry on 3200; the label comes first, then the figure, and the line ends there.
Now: 1900
